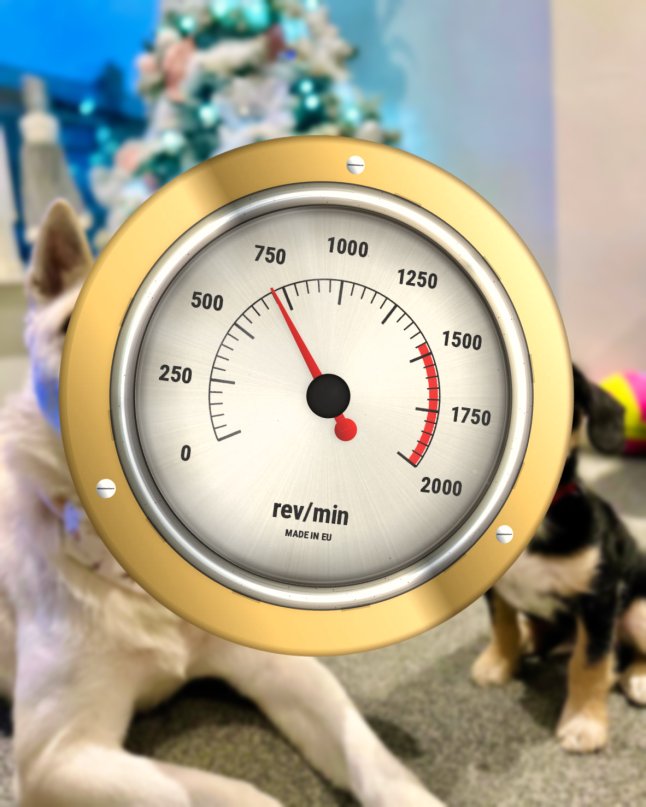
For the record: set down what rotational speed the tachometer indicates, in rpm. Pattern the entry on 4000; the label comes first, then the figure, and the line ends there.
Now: 700
